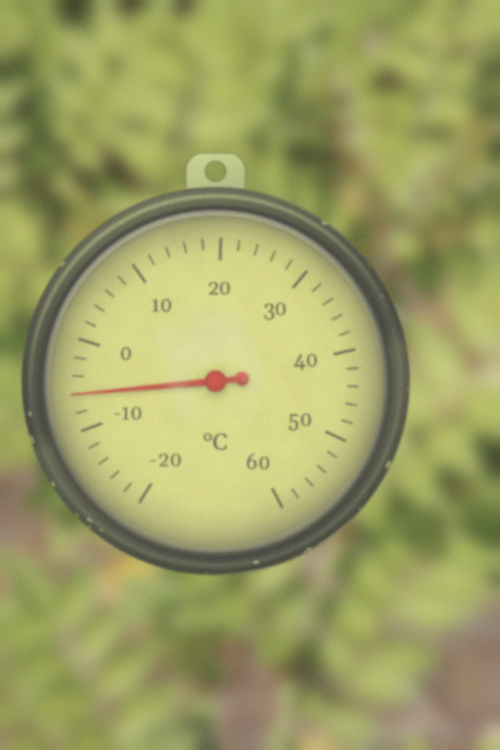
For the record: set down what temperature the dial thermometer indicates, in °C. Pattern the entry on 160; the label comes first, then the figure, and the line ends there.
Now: -6
